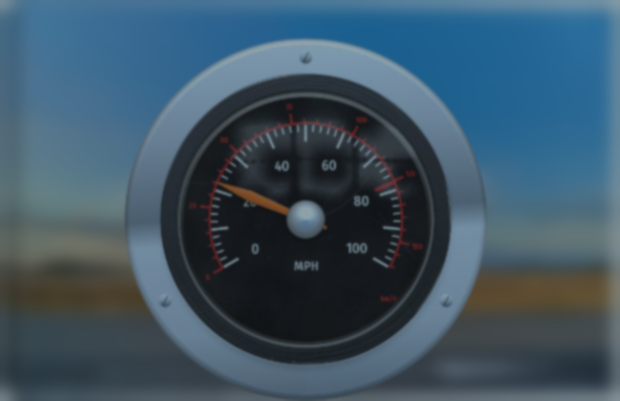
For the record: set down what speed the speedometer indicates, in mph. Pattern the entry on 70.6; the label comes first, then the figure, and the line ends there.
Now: 22
